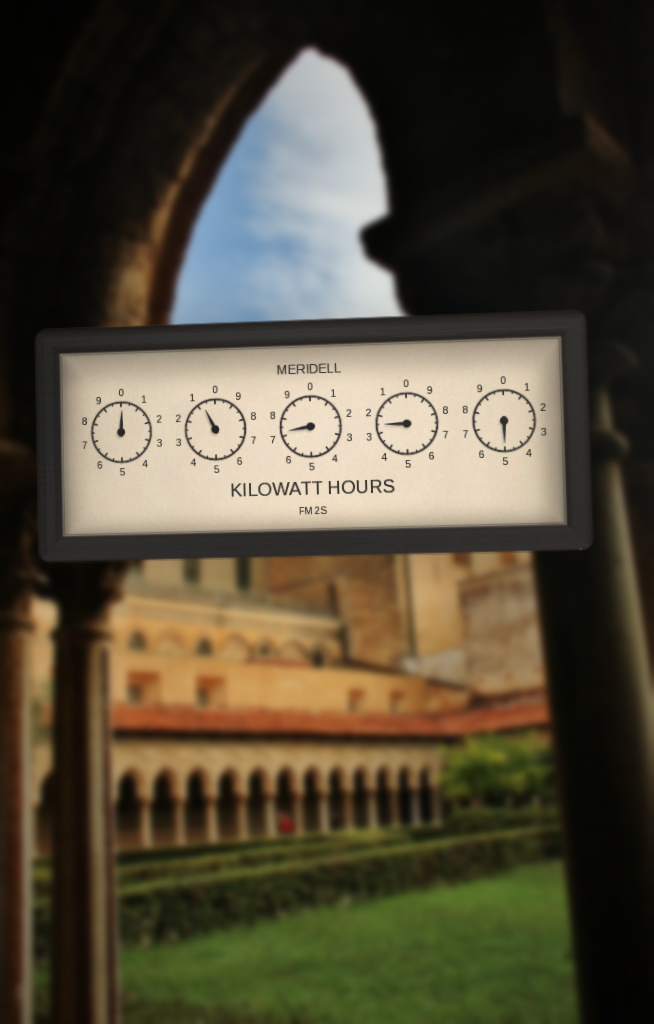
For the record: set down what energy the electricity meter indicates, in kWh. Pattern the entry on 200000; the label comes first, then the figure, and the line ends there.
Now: 725
